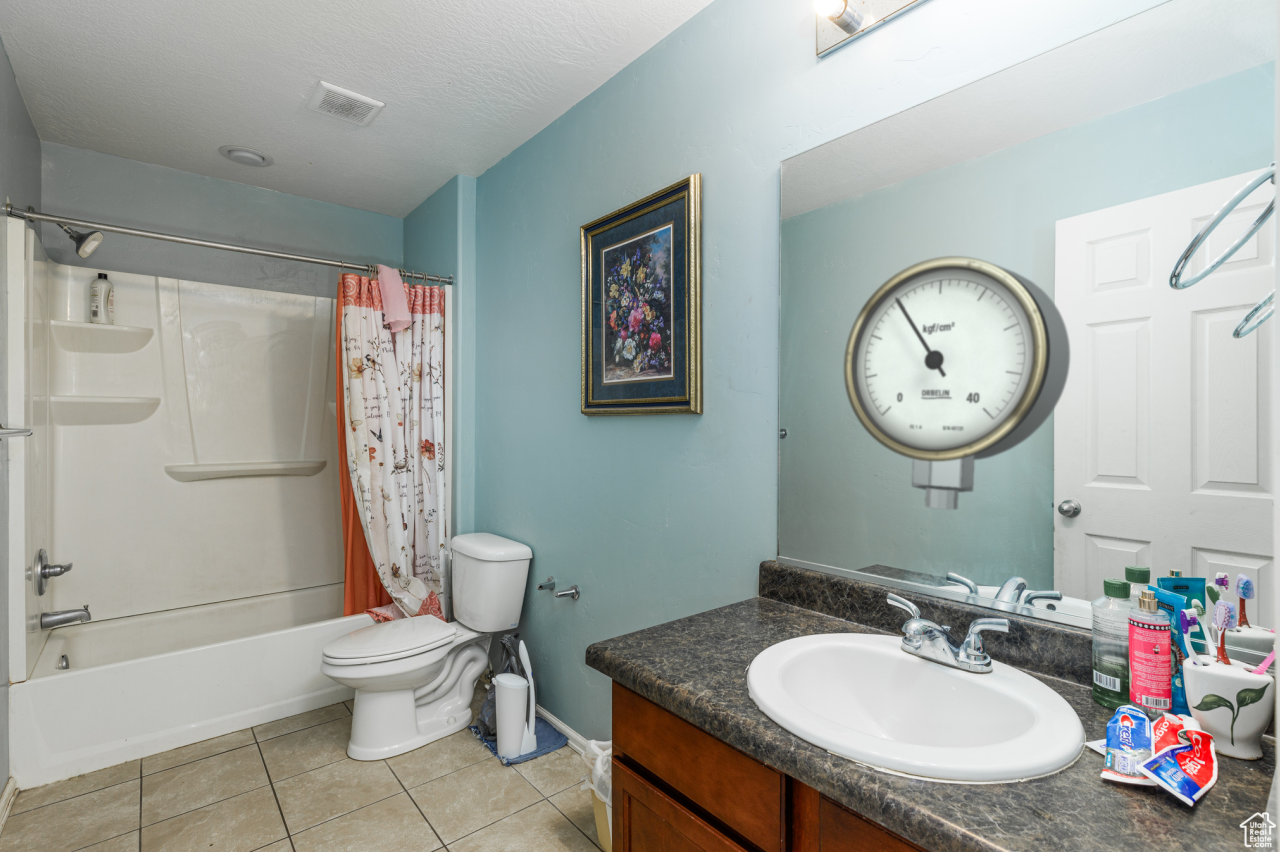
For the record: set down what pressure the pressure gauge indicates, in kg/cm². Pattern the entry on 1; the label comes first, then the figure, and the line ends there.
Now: 15
